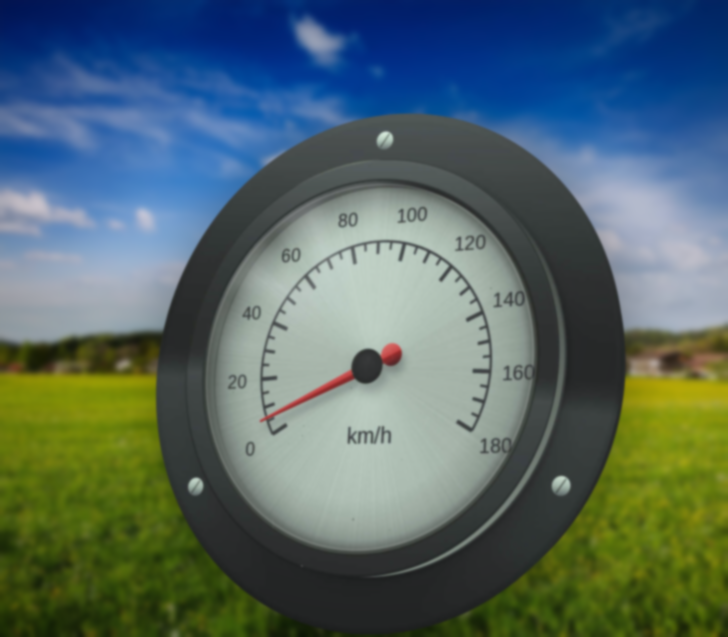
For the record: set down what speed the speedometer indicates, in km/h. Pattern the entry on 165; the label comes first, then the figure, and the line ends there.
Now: 5
